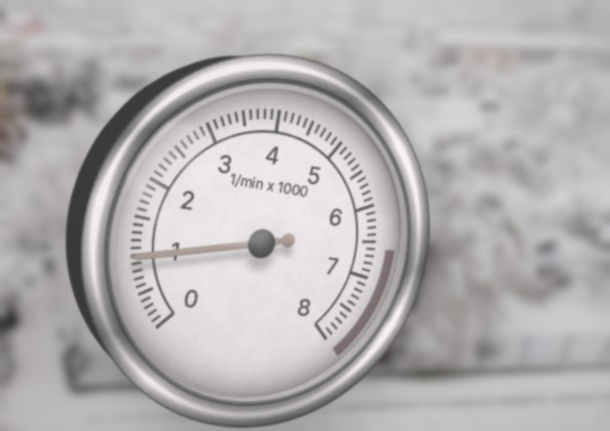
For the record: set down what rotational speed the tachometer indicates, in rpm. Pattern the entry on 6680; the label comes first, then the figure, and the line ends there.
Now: 1000
